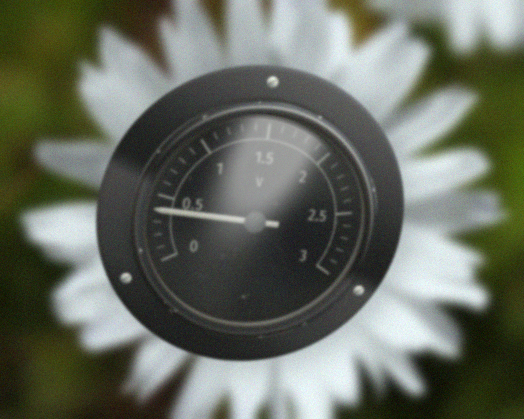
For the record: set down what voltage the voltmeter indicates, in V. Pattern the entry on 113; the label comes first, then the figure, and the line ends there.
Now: 0.4
